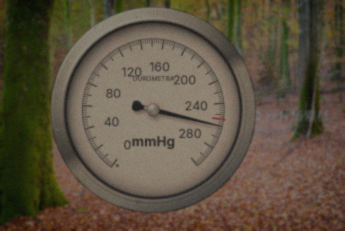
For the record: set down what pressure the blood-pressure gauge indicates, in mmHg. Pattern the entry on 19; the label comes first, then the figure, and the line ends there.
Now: 260
